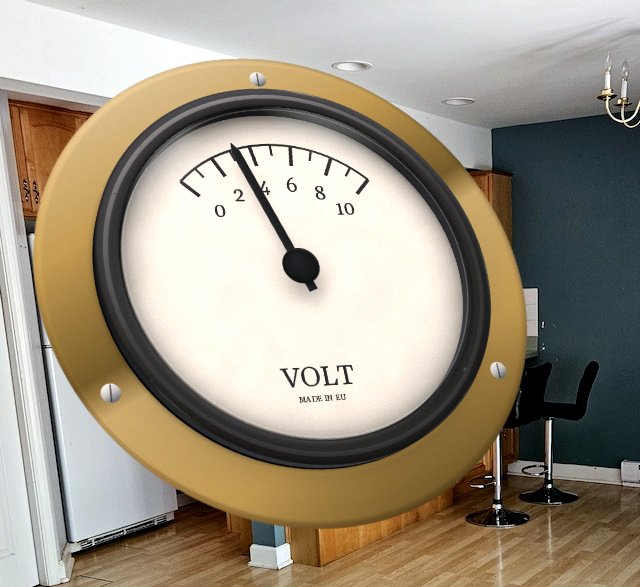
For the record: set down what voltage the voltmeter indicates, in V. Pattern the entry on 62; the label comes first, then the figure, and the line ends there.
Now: 3
